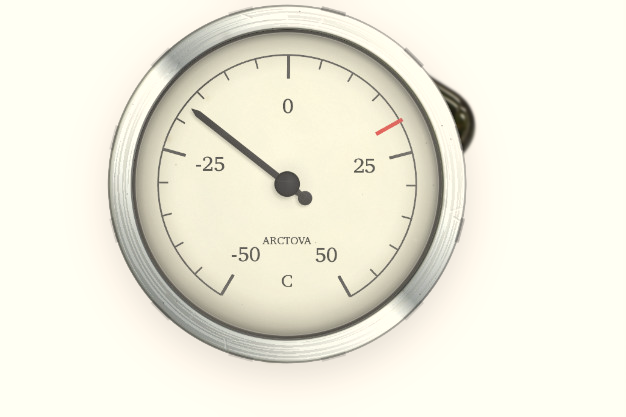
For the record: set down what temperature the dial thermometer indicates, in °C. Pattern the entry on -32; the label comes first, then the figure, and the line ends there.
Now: -17.5
